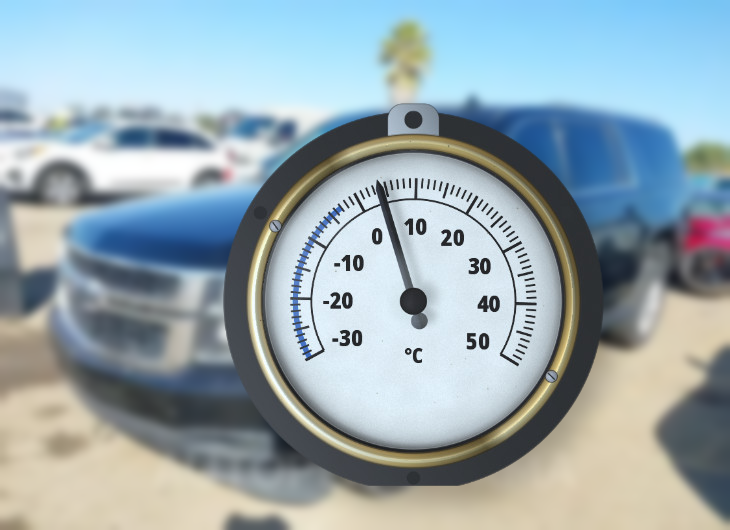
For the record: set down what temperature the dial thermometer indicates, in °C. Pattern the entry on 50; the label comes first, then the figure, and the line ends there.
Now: 4
